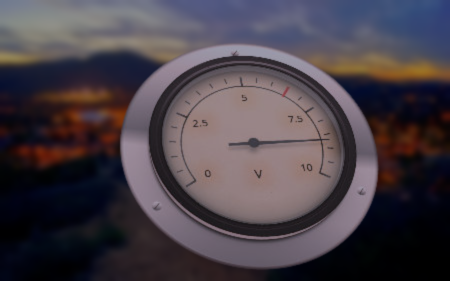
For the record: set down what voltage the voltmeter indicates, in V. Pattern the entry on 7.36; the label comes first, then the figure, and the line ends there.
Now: 8.75
